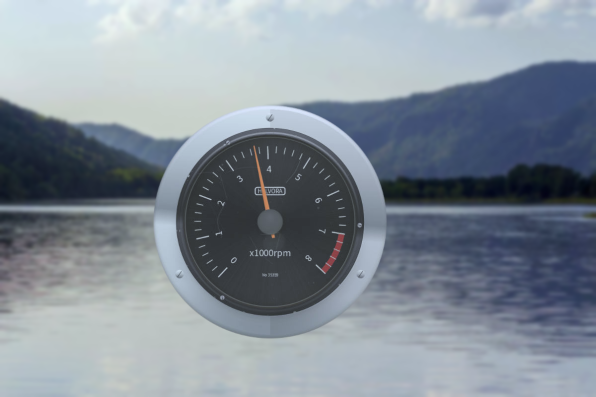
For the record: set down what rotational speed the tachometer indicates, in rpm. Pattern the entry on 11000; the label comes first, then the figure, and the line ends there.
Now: 3700
